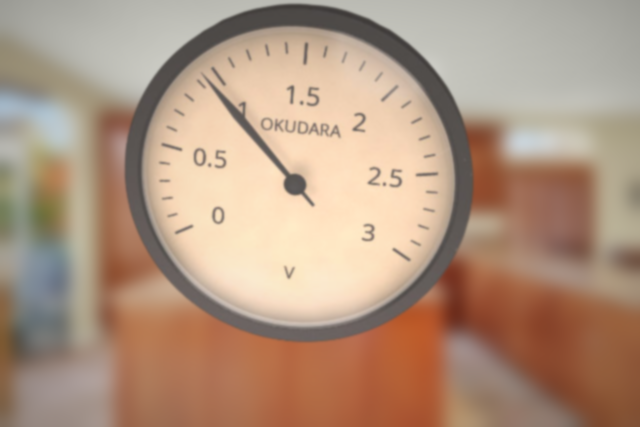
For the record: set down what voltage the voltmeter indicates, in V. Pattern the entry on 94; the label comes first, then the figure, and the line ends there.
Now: 0.95
